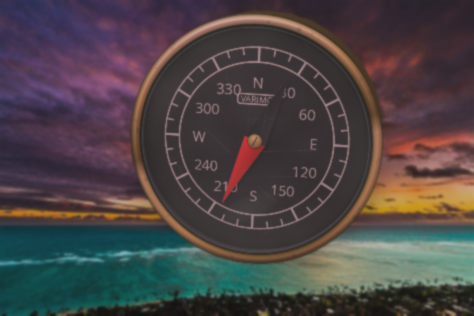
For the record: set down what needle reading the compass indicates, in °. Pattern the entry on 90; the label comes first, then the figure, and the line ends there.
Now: 205
